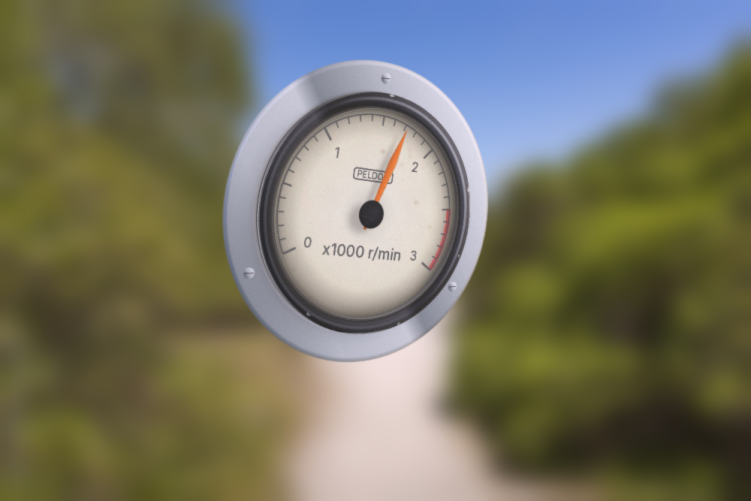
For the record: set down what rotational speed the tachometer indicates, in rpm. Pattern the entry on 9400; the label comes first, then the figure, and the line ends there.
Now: 1700
